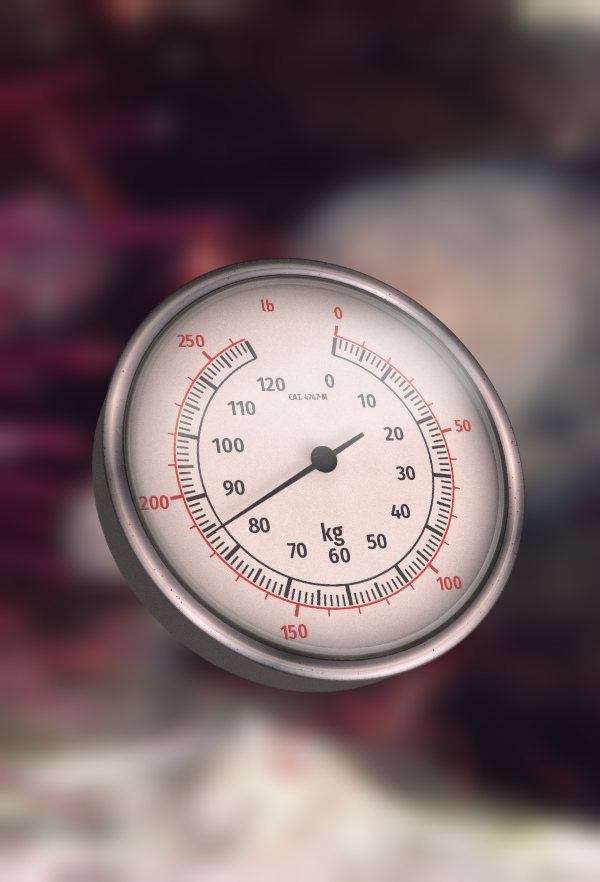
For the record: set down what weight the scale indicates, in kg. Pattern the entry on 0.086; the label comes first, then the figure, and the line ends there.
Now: 84
